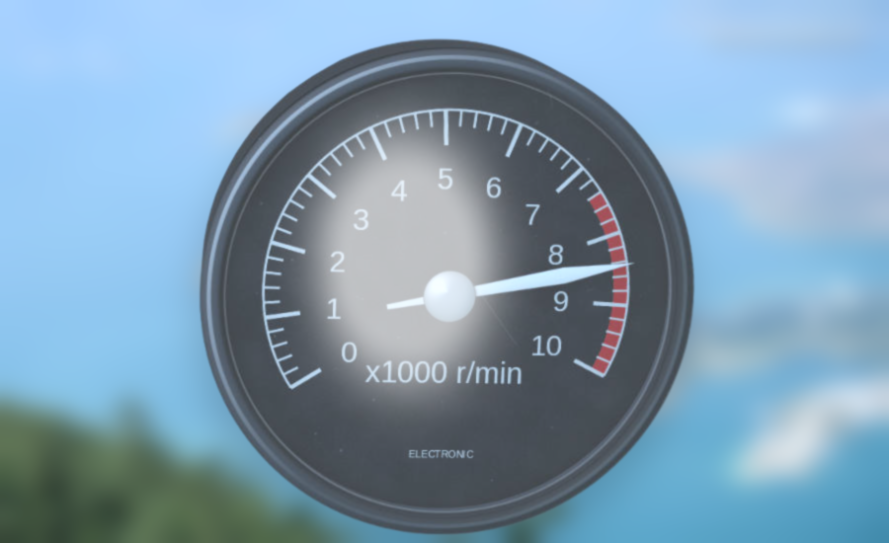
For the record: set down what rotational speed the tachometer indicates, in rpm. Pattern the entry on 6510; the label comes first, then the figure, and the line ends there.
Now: 8400
